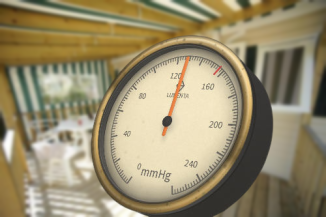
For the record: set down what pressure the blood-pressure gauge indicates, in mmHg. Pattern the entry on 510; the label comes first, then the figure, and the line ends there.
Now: 130
